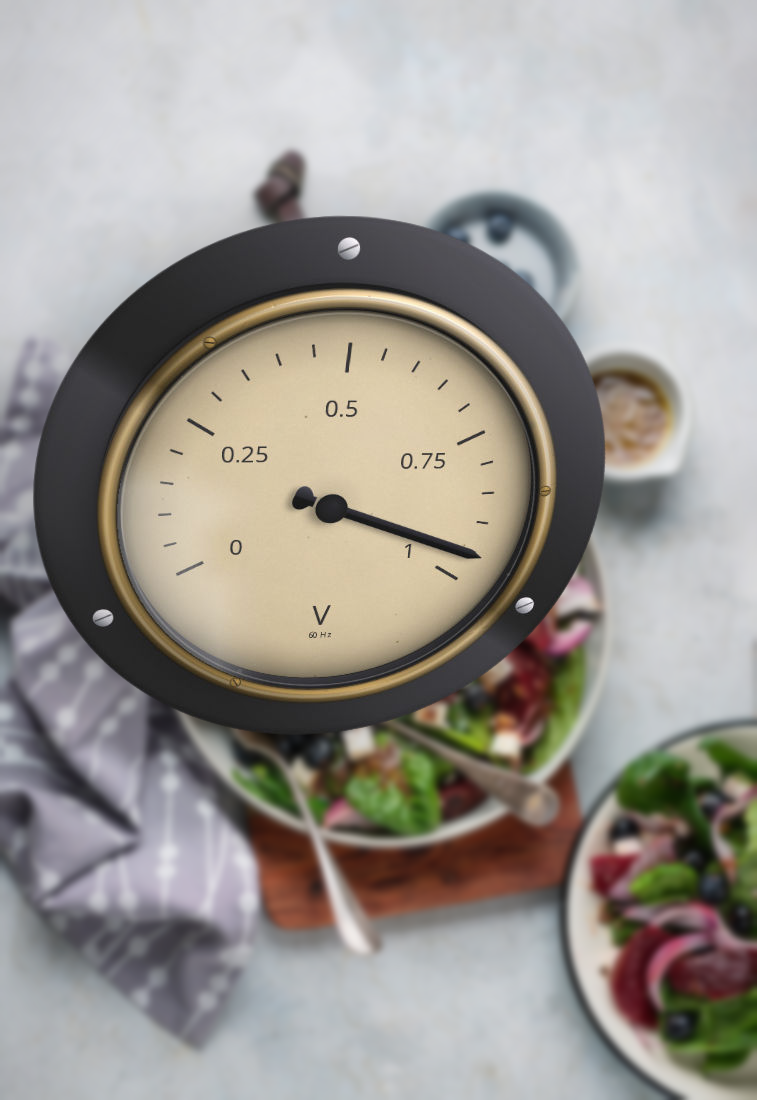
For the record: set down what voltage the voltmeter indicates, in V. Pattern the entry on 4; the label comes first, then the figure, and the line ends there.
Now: 0.95
